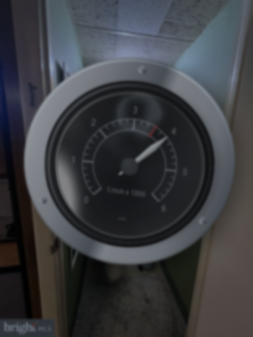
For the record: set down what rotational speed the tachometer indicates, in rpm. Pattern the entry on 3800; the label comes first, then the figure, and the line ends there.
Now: 4000
